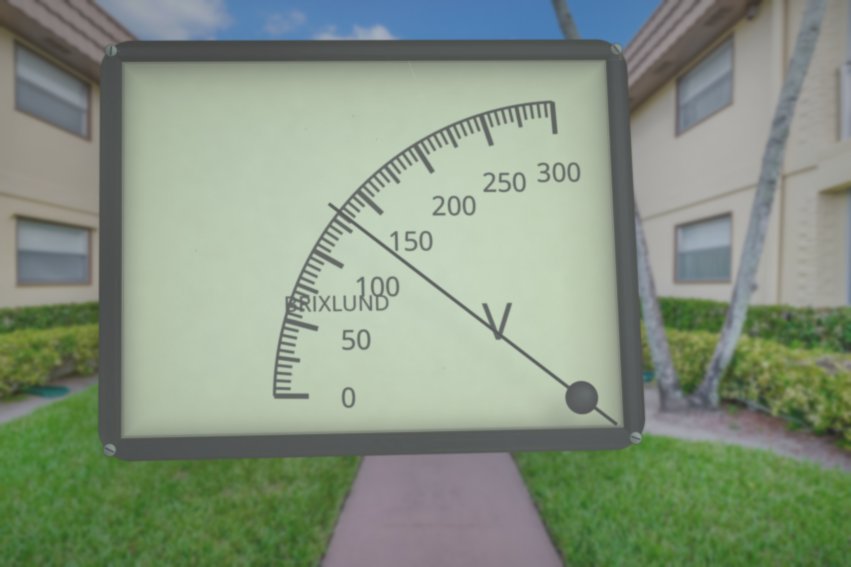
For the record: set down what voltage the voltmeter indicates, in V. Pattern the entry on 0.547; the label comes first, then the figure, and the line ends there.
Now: 130
